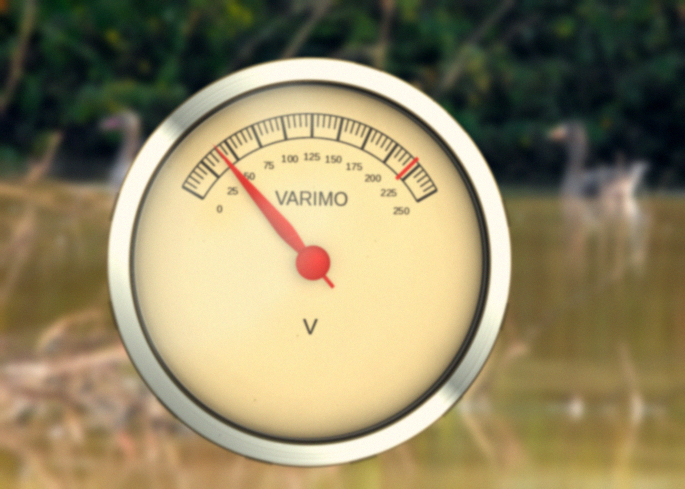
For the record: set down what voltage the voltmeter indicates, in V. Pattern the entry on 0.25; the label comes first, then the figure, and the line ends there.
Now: 40
